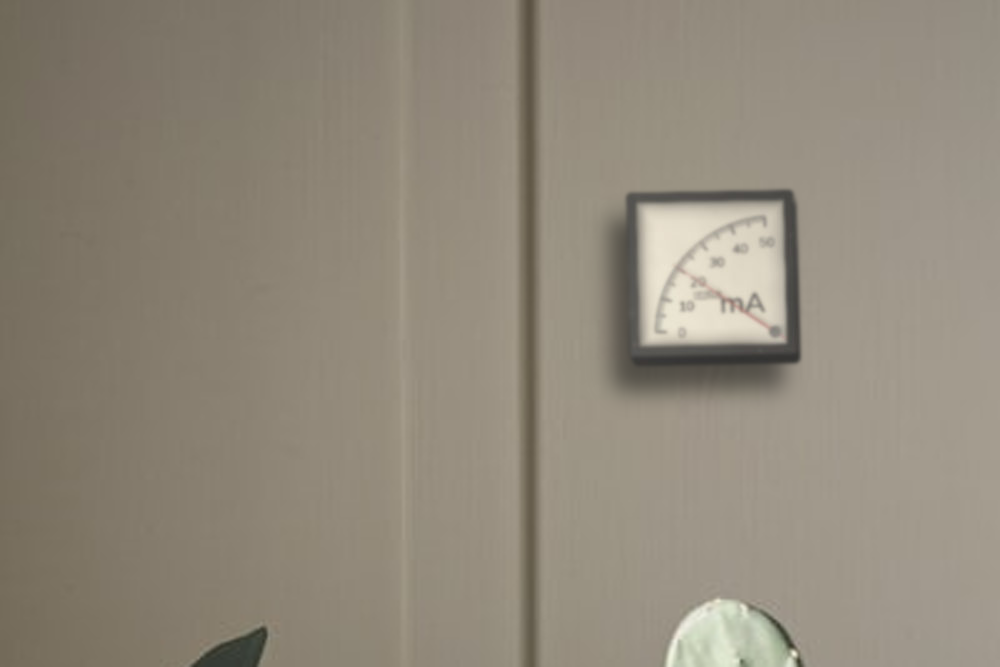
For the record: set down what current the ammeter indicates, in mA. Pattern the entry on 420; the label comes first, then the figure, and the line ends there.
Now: 20
